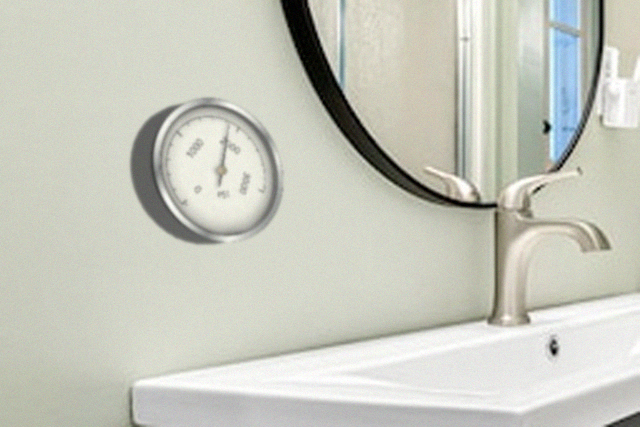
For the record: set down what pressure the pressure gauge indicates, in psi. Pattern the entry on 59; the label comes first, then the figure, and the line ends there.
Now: 1800
